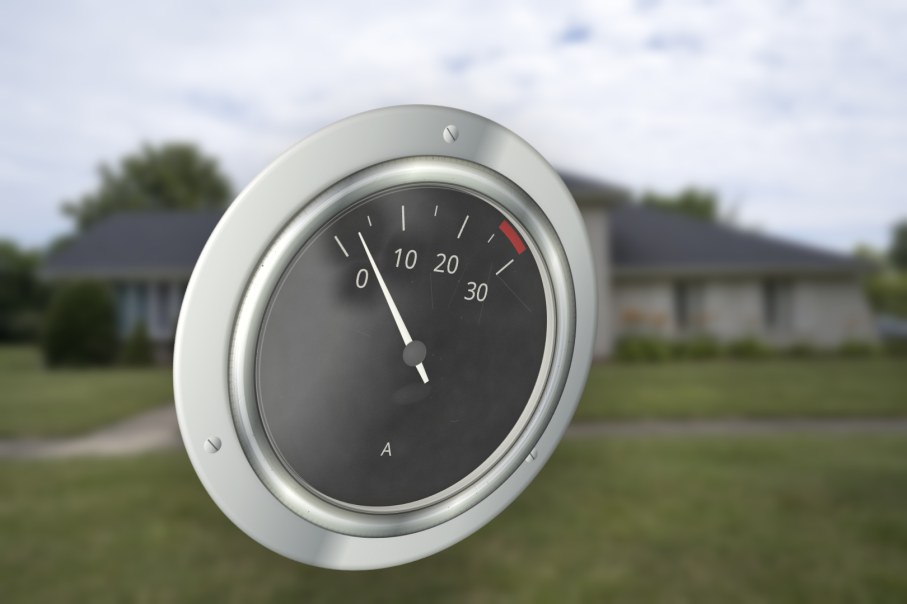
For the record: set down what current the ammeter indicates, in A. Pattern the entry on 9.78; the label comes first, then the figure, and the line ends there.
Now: 2.5
